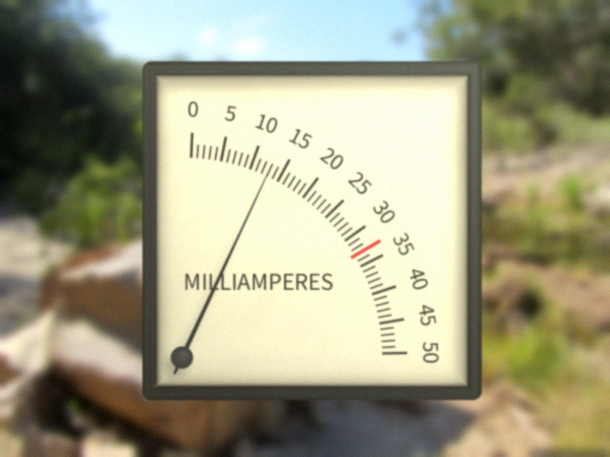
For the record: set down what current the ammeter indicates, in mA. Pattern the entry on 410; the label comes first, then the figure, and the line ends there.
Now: 13
